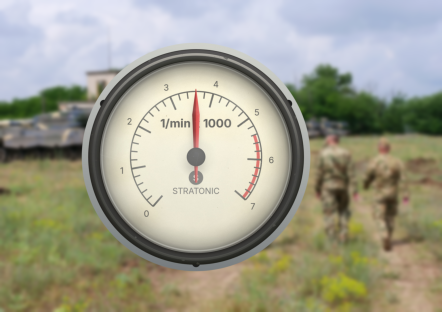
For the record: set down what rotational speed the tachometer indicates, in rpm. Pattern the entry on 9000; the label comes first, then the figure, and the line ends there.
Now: 3600
